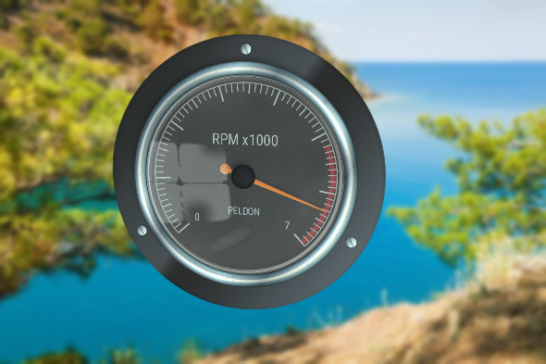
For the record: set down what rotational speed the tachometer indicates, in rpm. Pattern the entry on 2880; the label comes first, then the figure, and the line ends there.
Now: 6300
